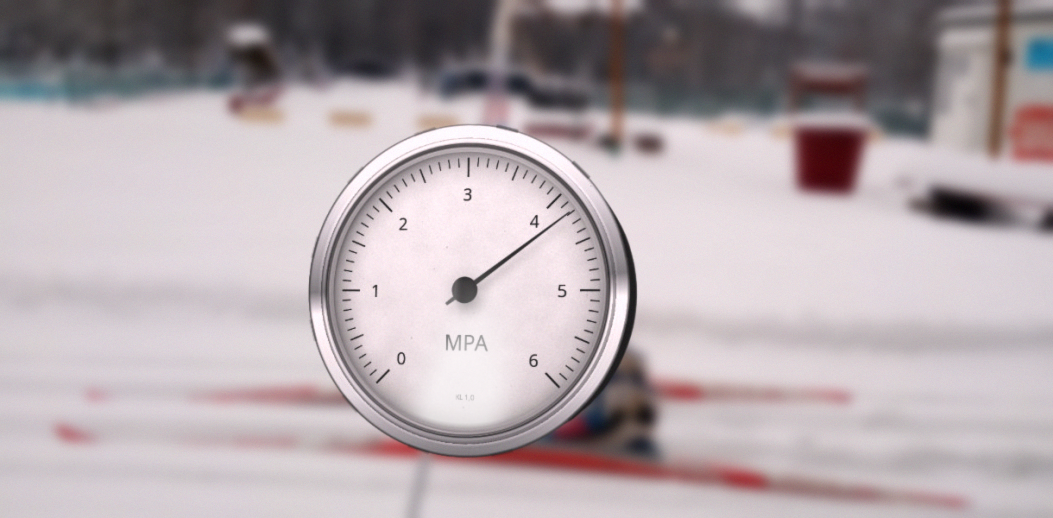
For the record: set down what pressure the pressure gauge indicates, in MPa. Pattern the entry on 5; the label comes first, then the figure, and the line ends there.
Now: 4.2
